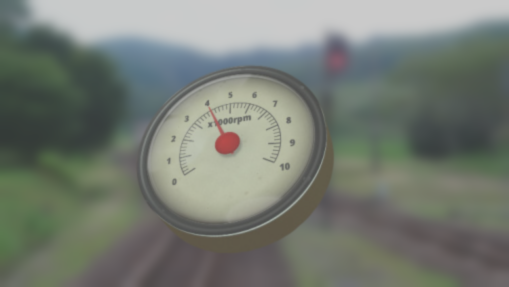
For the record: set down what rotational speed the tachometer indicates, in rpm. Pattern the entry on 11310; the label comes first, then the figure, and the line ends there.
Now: 4000
